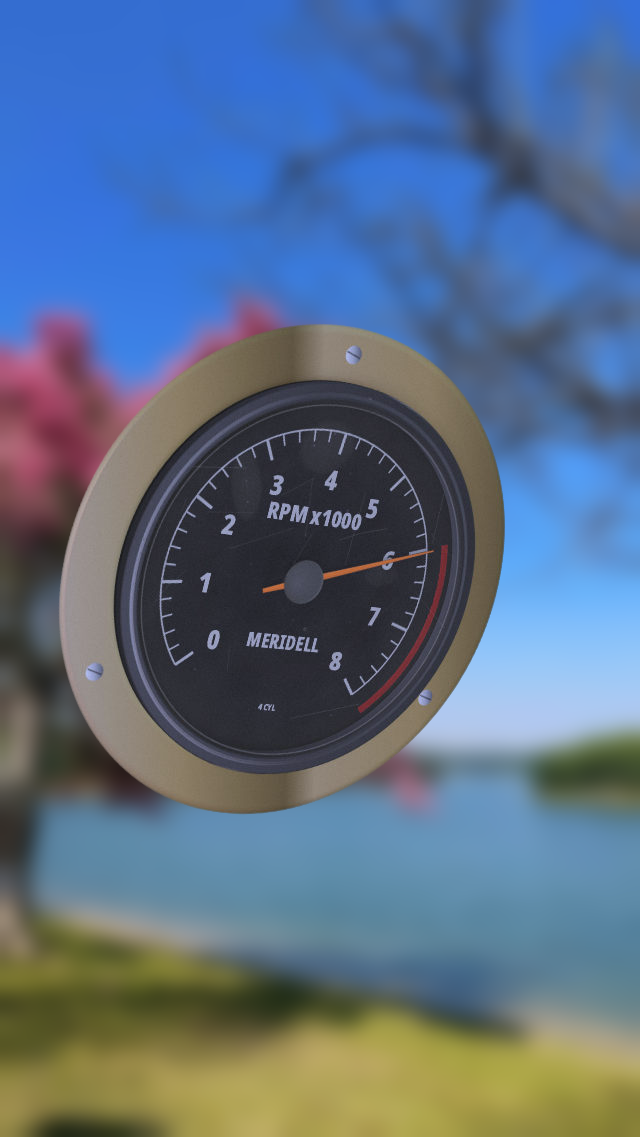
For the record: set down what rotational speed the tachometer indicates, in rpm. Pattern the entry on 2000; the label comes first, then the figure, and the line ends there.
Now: 6000
